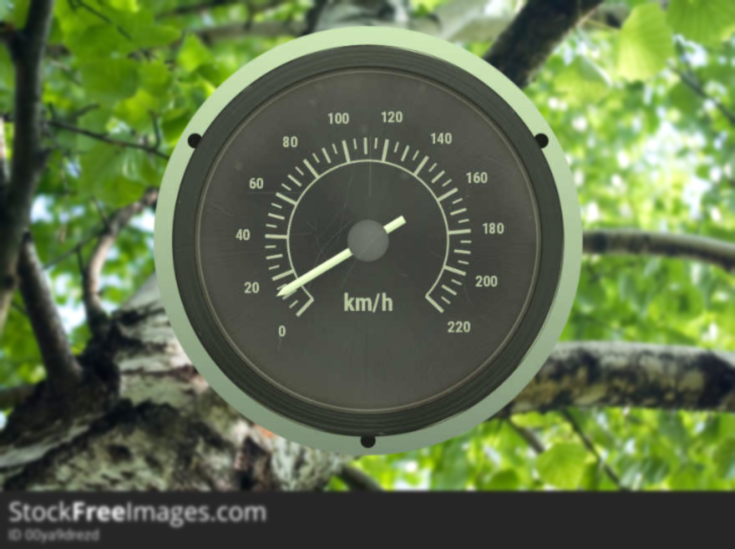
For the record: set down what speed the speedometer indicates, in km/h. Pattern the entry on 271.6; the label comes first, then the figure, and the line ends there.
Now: 12.5
